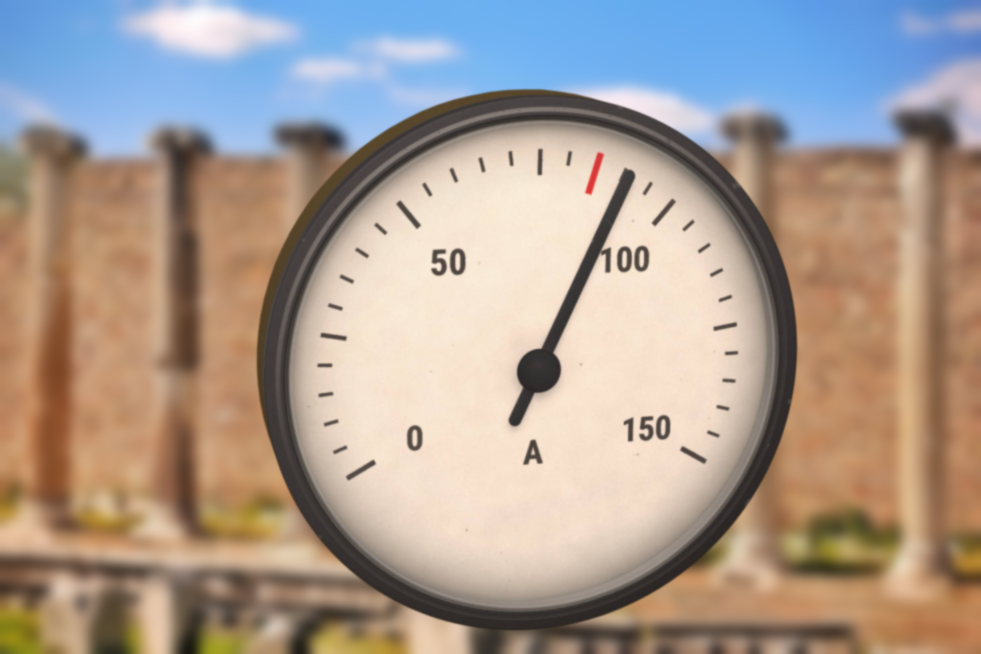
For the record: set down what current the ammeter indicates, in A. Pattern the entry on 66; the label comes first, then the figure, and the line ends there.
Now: 90
